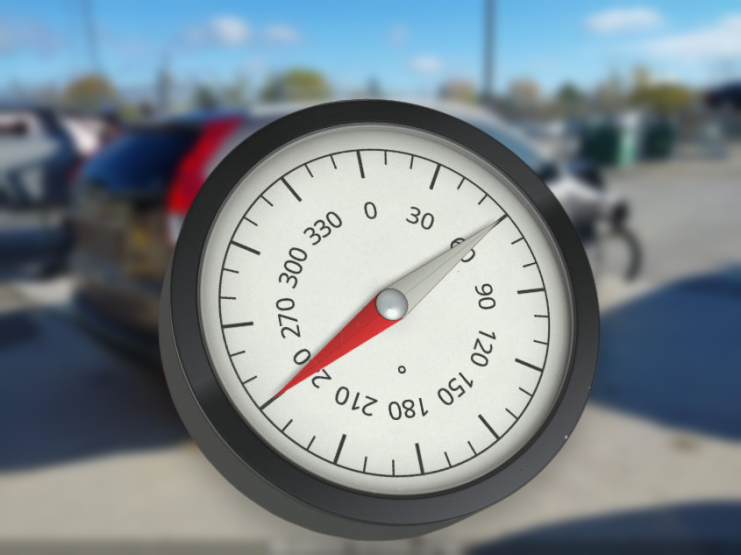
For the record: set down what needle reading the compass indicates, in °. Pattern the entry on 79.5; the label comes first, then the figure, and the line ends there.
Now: 240
